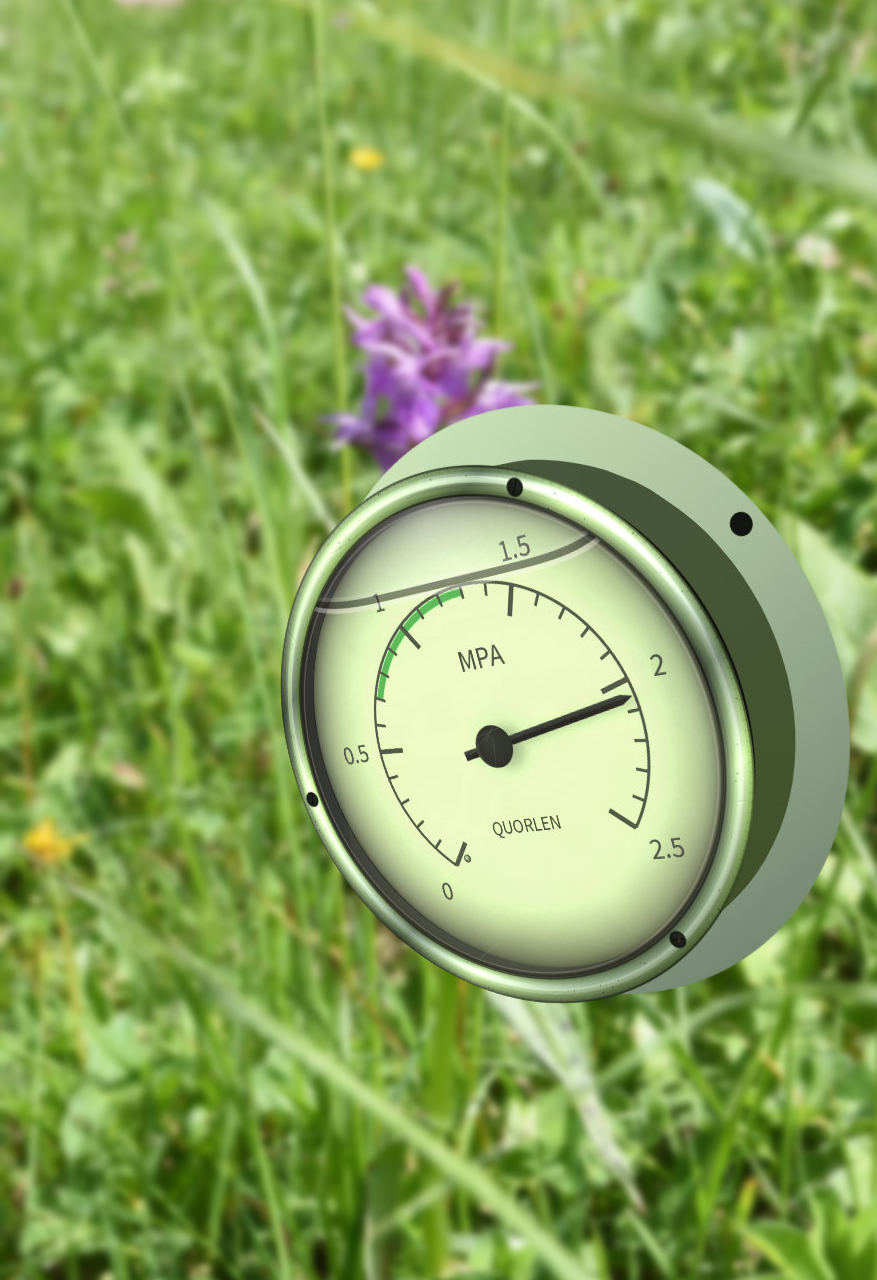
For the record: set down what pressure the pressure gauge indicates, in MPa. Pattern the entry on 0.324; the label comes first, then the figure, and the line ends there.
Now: 2.05
